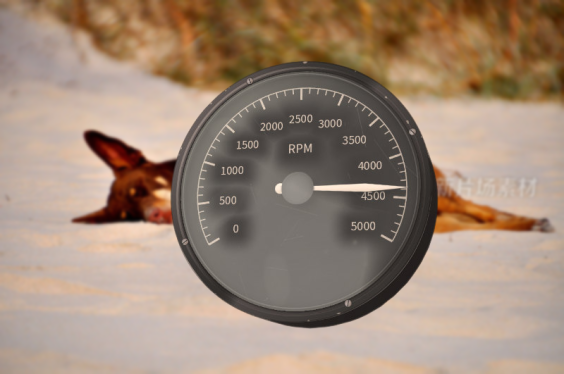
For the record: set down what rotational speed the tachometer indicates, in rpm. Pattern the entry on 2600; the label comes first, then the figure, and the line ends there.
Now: 4400
